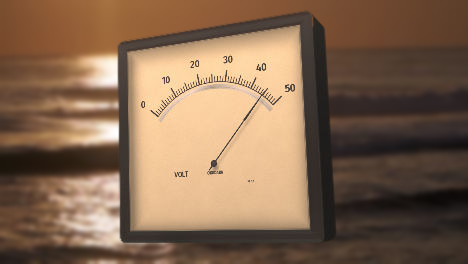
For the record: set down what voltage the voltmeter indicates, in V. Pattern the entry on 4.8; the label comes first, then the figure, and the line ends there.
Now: 45
